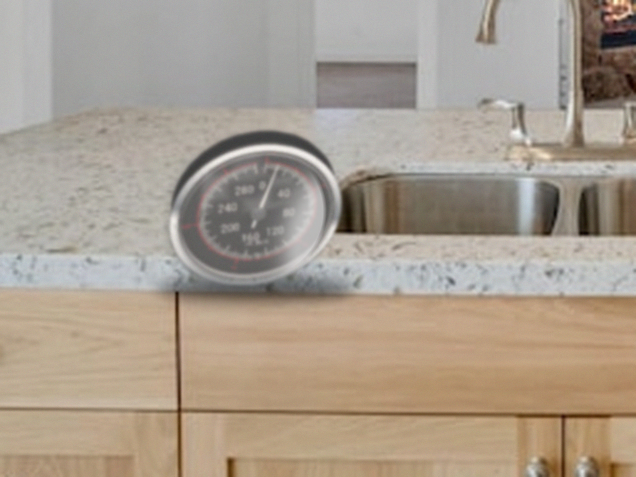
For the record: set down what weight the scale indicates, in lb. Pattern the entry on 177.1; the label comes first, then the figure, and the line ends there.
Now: 10
